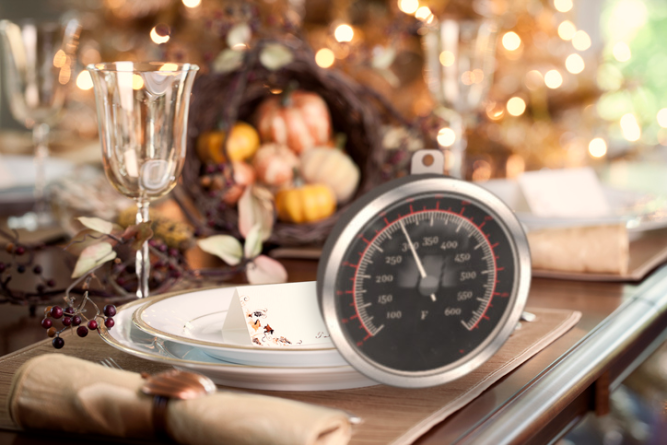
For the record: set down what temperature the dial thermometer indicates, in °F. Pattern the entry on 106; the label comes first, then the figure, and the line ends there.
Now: 300
